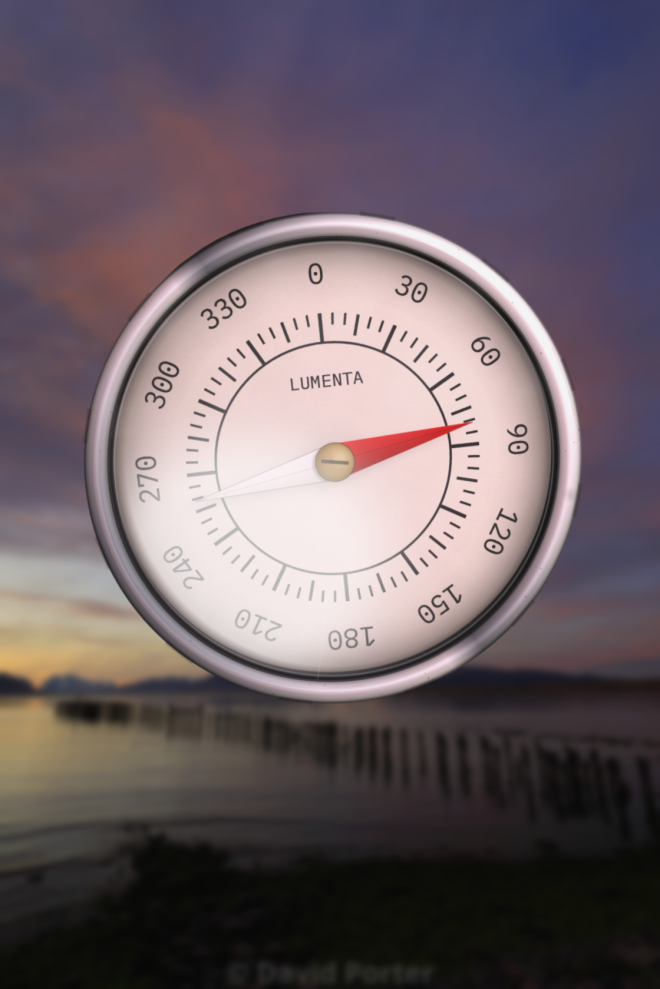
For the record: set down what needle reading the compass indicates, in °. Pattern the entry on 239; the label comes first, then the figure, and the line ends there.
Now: 80
